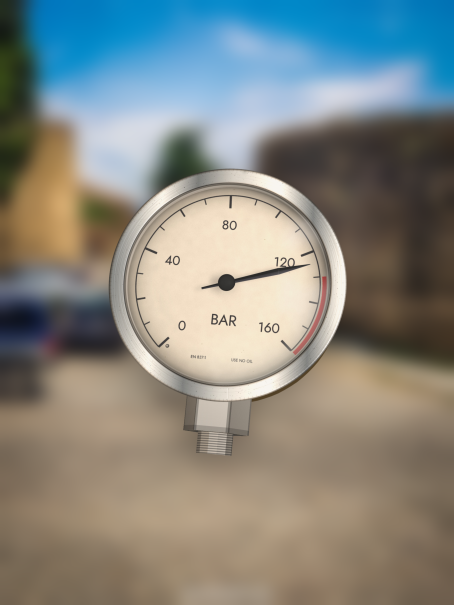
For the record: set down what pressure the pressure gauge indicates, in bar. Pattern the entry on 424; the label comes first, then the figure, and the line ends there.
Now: 125
